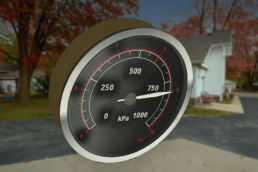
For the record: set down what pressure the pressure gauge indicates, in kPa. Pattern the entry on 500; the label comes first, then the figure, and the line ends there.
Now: 800
